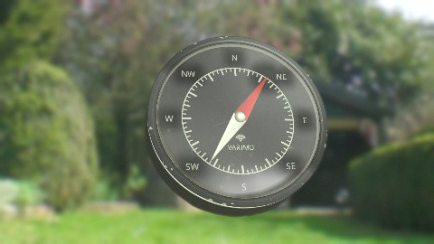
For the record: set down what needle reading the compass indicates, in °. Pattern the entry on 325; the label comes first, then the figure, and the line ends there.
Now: 35
